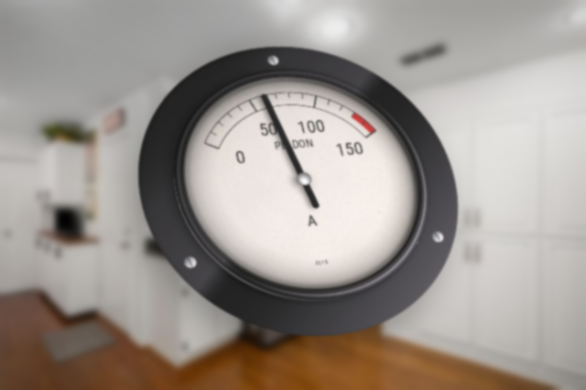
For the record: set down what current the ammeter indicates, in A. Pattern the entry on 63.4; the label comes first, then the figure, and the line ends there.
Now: 60
